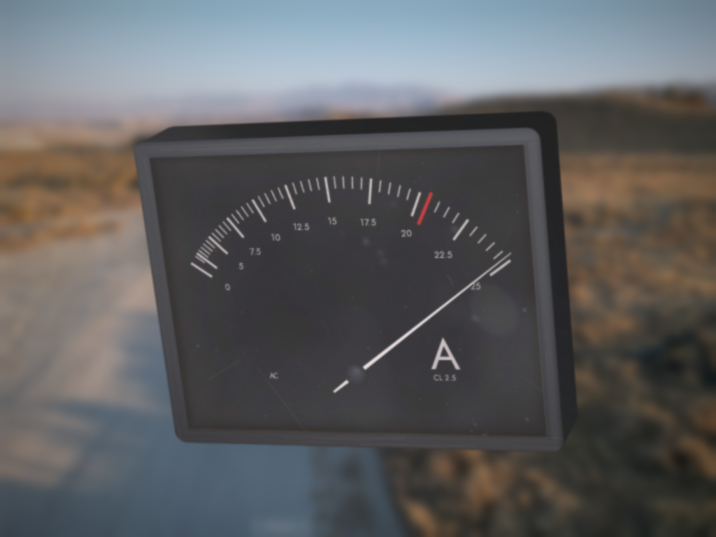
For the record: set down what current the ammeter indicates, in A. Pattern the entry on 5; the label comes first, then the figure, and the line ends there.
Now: 24.75
